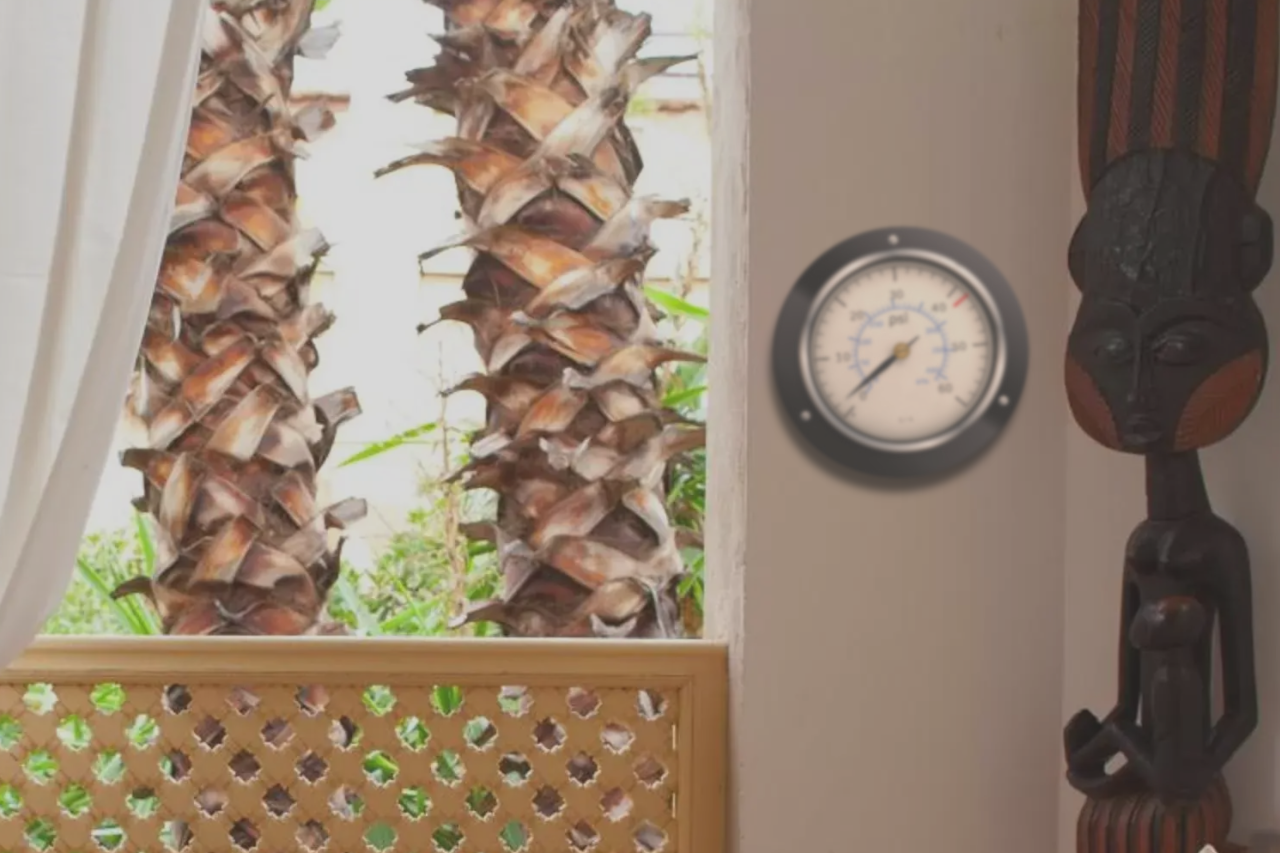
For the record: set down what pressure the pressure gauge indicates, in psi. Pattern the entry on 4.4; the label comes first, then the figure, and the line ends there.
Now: 2
